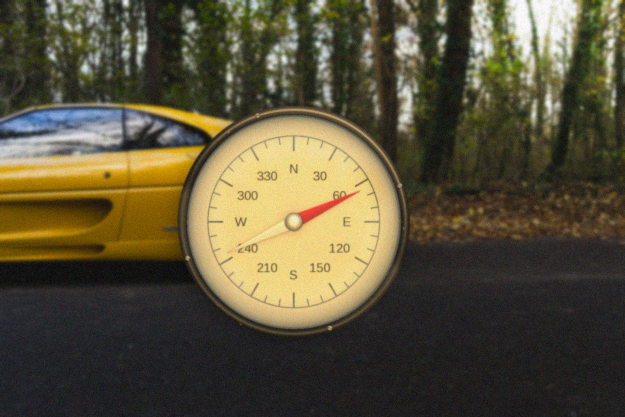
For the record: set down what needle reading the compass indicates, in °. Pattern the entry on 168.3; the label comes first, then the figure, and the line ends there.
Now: 65
